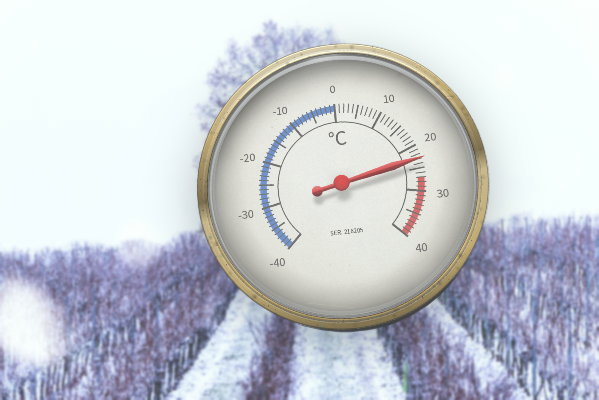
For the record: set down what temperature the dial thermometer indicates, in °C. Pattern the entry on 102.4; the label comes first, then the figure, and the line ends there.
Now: 23
